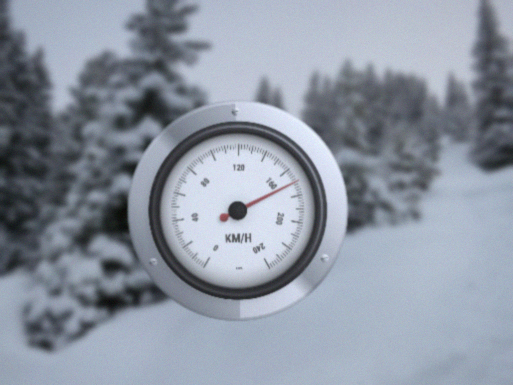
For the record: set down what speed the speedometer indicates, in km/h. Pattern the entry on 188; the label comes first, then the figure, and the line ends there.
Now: 170
